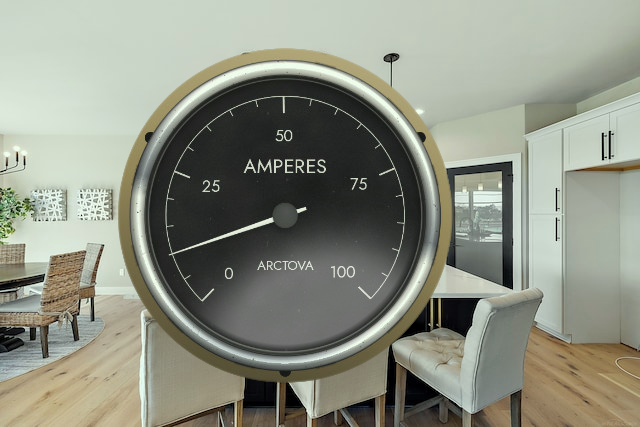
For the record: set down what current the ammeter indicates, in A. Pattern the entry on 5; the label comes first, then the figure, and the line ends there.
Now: 10
